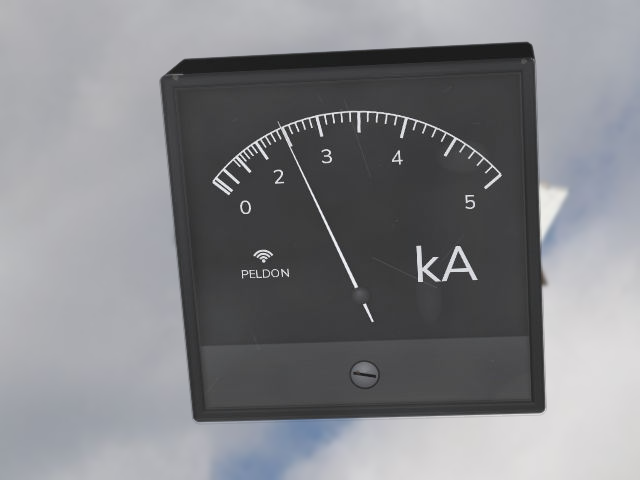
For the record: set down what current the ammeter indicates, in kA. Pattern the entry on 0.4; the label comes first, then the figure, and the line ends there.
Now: 2.5
